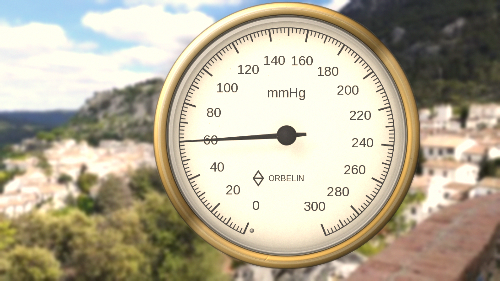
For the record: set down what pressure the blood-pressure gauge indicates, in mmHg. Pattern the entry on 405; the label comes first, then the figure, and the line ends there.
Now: 60
